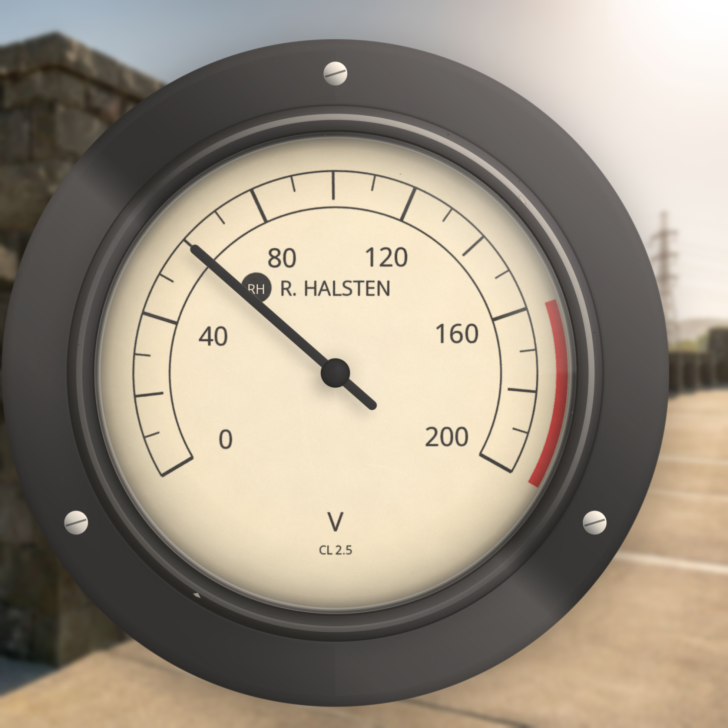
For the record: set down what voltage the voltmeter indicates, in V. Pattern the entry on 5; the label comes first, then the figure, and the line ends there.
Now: 60
